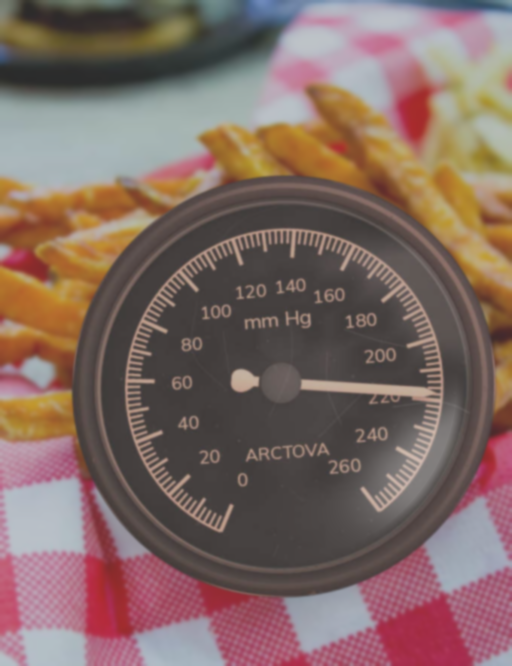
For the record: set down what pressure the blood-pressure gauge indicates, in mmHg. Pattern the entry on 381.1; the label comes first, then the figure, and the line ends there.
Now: 218
